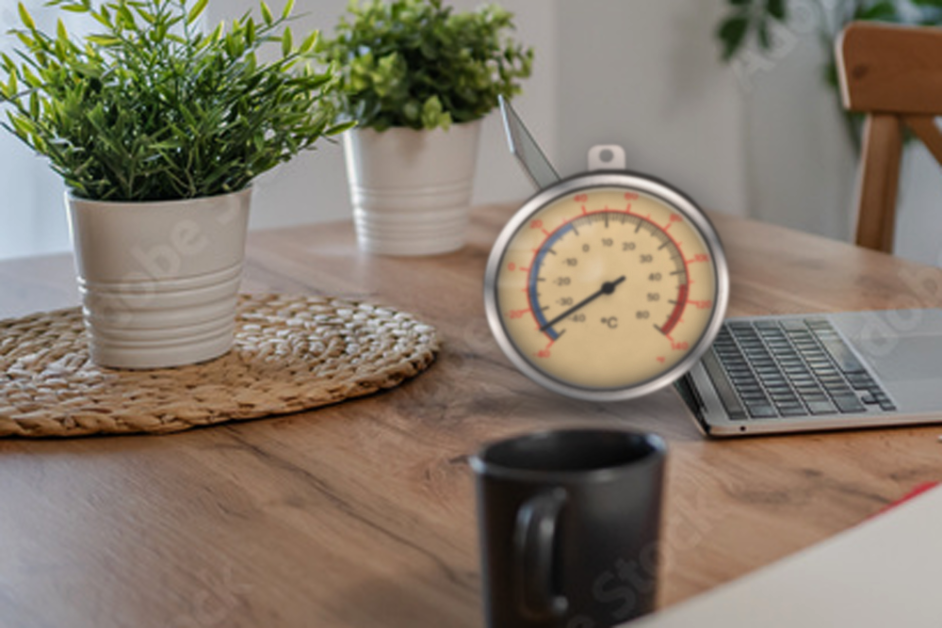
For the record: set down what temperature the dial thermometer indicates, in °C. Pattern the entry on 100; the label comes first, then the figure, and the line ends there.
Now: -35
